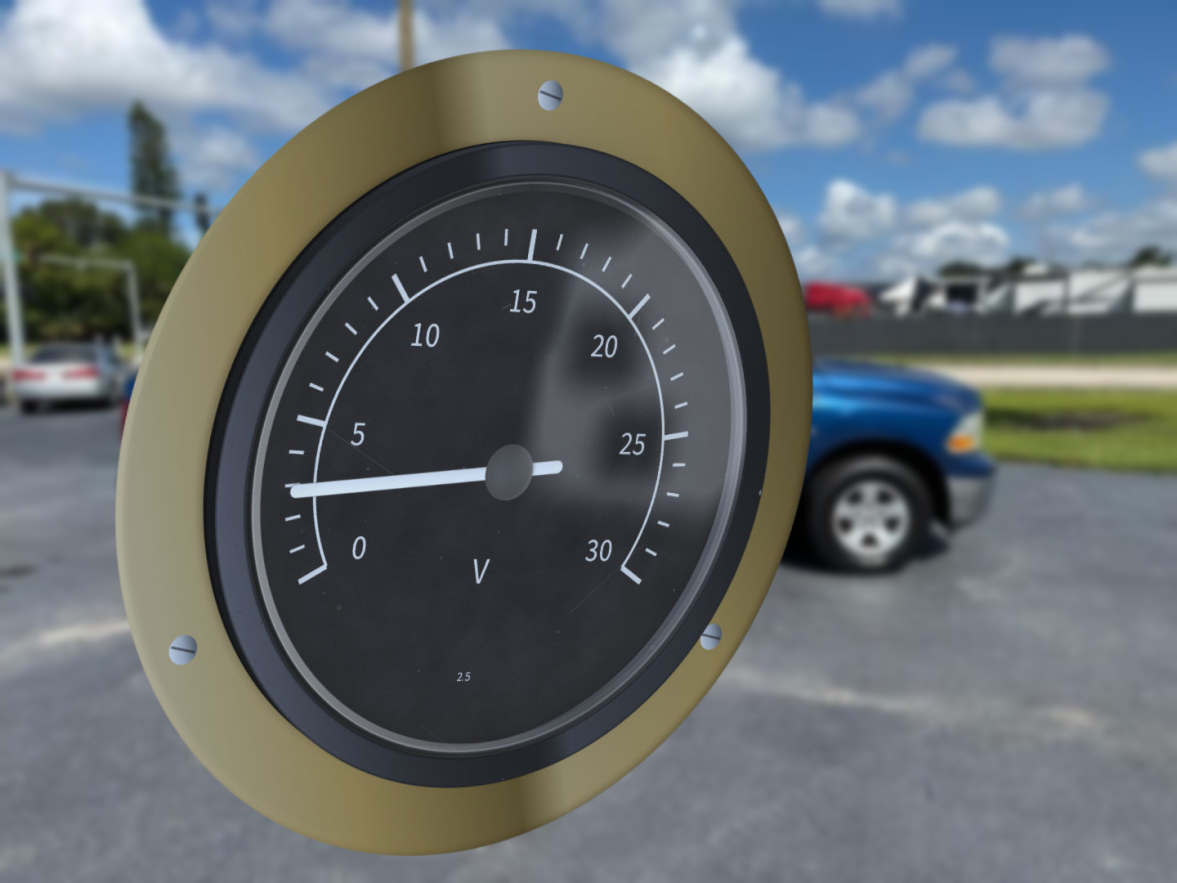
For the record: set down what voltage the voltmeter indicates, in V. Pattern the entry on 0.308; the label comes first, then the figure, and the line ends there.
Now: 3
